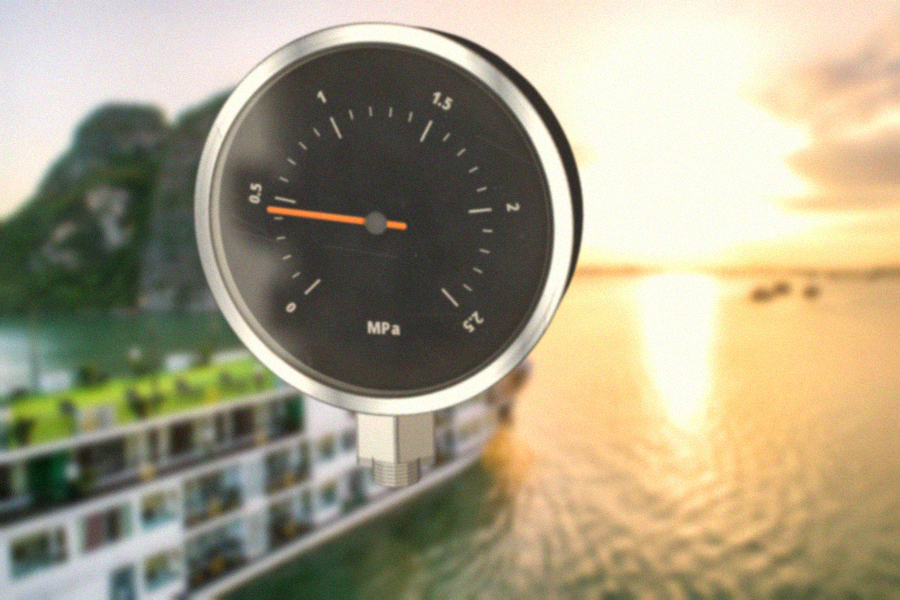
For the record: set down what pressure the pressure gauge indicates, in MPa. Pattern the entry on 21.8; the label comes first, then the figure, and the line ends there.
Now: 0.45
